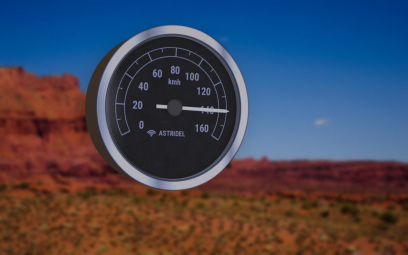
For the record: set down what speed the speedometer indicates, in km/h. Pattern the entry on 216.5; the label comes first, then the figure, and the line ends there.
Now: 140
